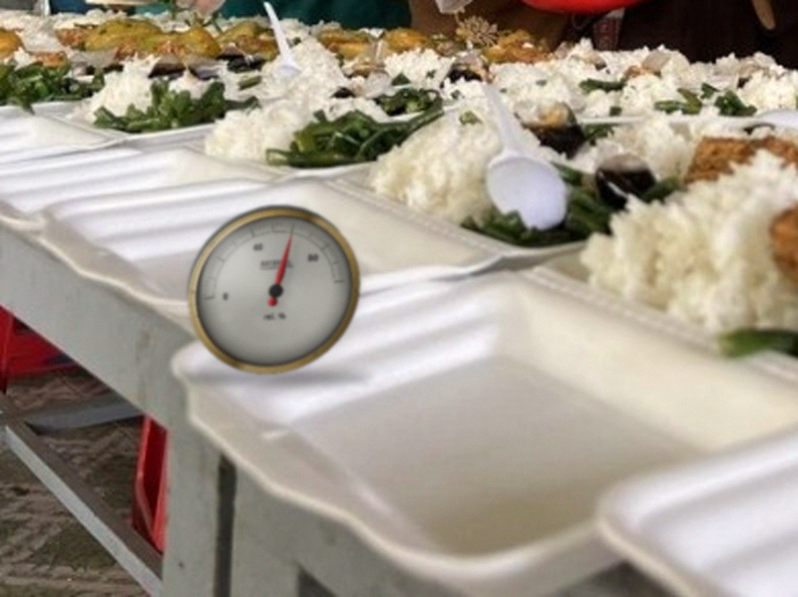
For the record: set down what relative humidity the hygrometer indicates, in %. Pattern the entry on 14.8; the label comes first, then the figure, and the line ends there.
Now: 60
